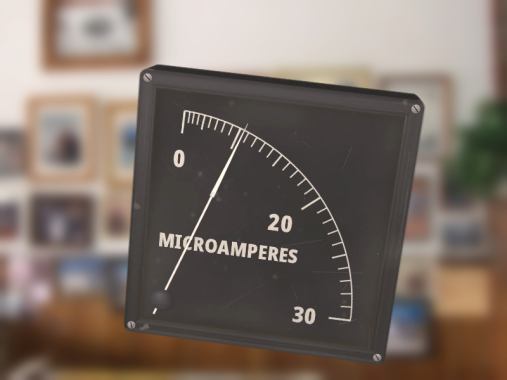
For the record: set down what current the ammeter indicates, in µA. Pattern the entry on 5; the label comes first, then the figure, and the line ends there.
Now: 10.5
